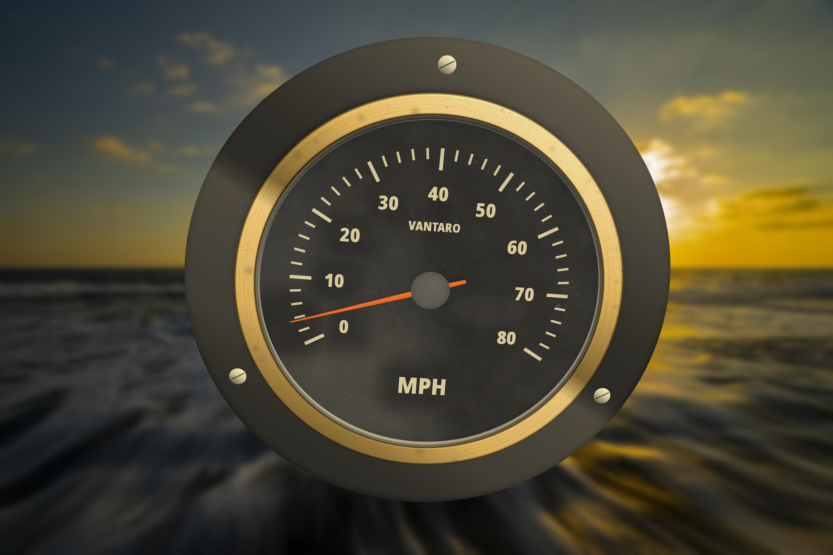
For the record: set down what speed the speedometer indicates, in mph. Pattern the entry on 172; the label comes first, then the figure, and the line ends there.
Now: 4
